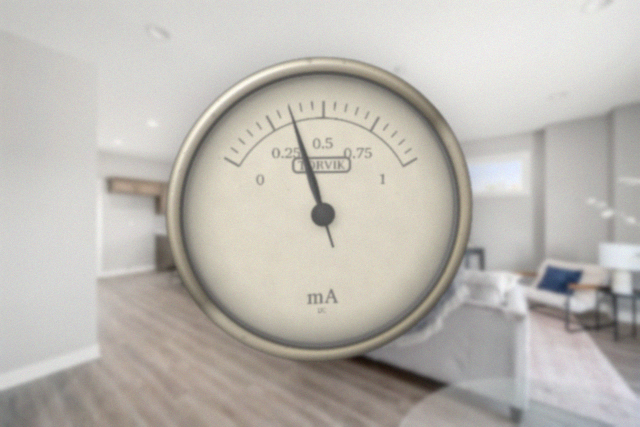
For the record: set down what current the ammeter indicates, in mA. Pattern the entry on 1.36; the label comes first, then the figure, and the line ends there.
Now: 0.35
